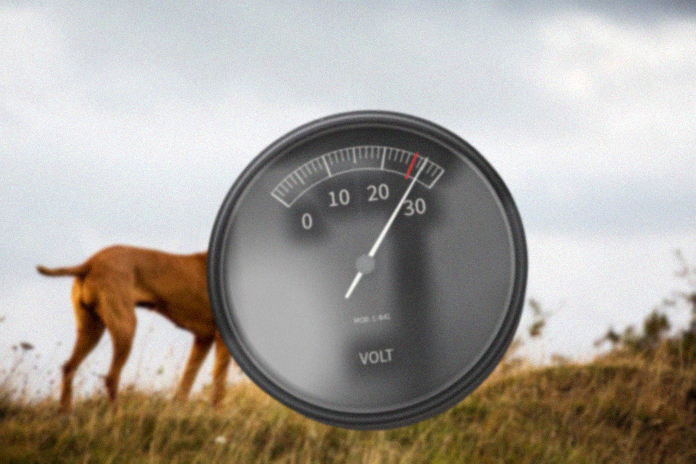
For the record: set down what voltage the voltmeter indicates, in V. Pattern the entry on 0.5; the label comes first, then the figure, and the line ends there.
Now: 27
